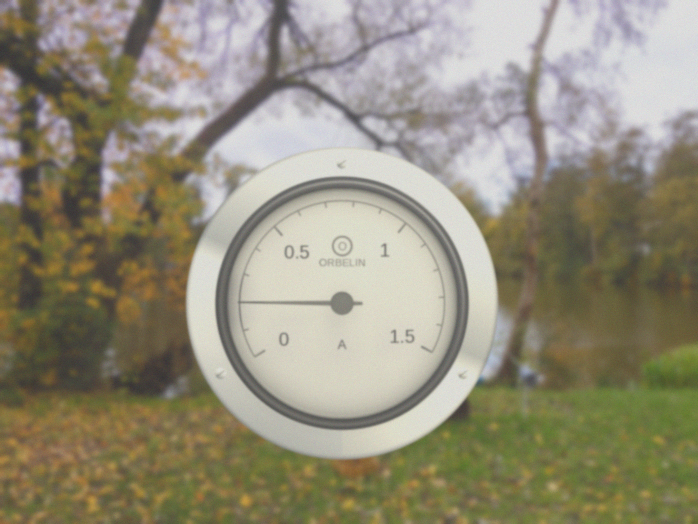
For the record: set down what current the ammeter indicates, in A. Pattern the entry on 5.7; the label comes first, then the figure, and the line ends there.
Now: 0.2
